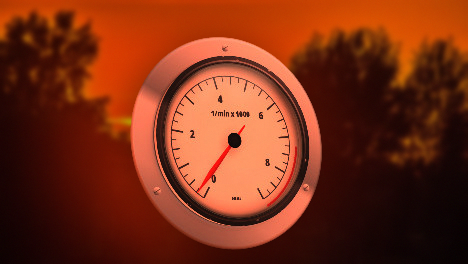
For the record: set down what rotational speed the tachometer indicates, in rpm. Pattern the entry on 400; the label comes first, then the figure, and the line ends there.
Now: 250
